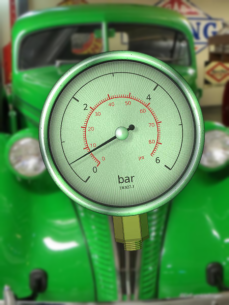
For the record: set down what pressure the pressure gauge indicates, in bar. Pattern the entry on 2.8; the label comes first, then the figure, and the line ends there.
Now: 0.5
